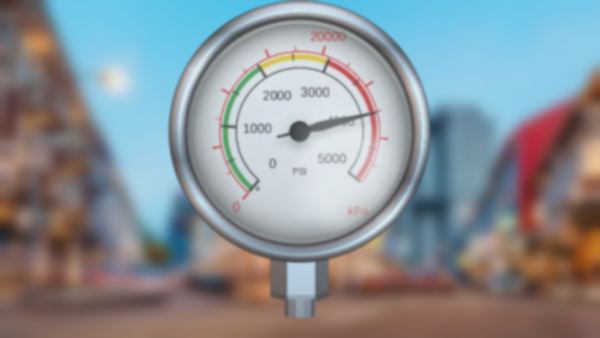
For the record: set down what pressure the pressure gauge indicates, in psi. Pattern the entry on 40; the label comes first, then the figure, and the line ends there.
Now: 4000
